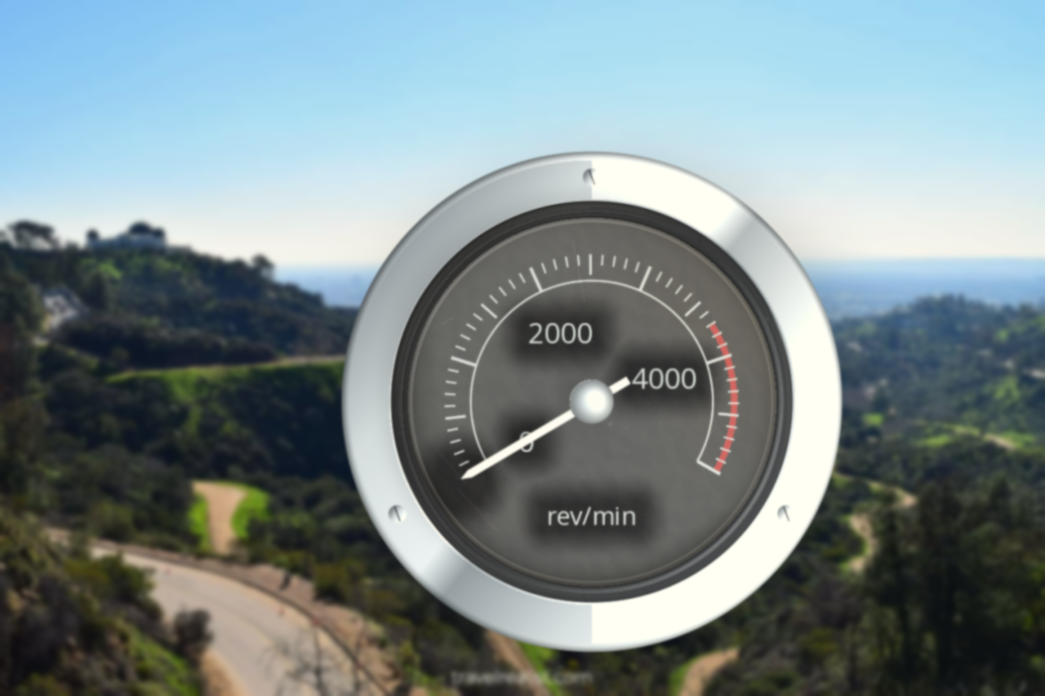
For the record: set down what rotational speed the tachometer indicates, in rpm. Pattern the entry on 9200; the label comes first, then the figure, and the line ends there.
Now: 0
